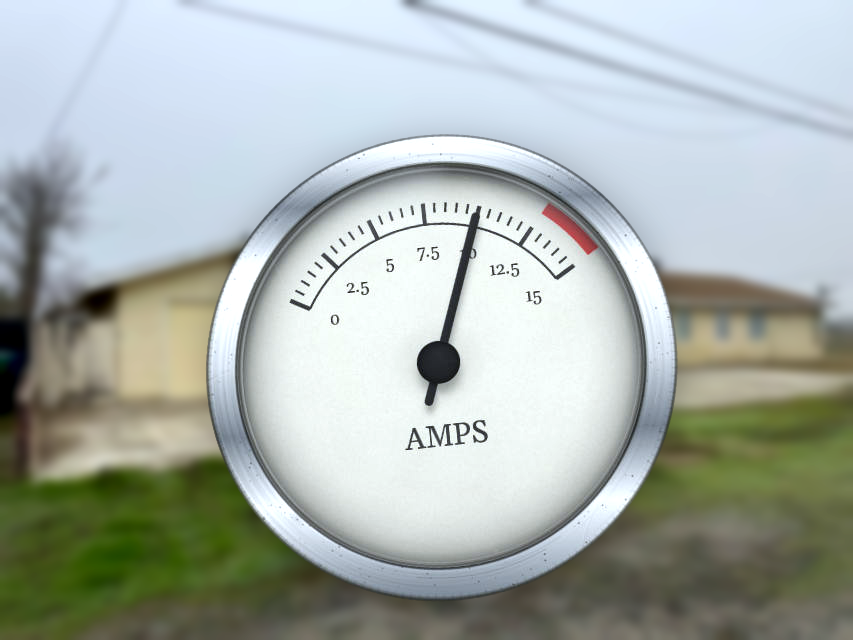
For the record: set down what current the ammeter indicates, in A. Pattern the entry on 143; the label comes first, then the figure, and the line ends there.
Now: 10
